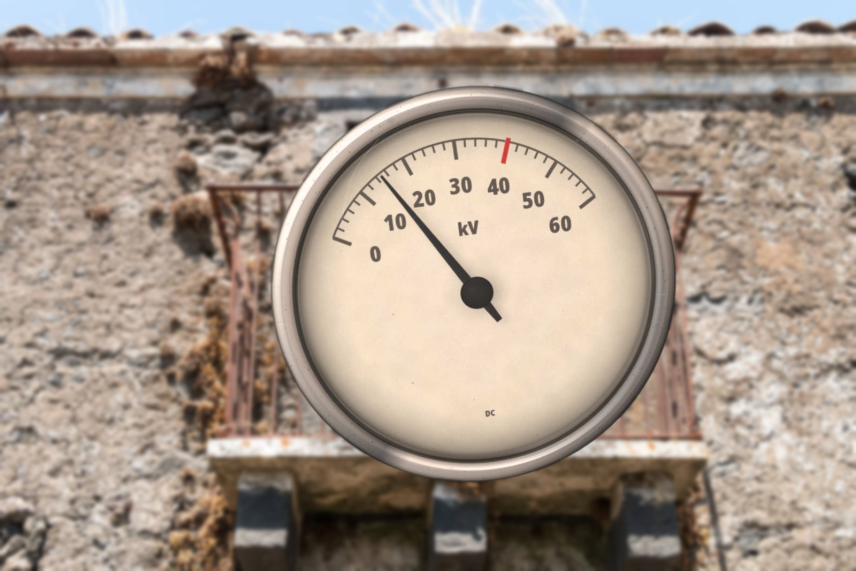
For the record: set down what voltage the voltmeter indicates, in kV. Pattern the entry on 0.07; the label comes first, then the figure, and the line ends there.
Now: 15
